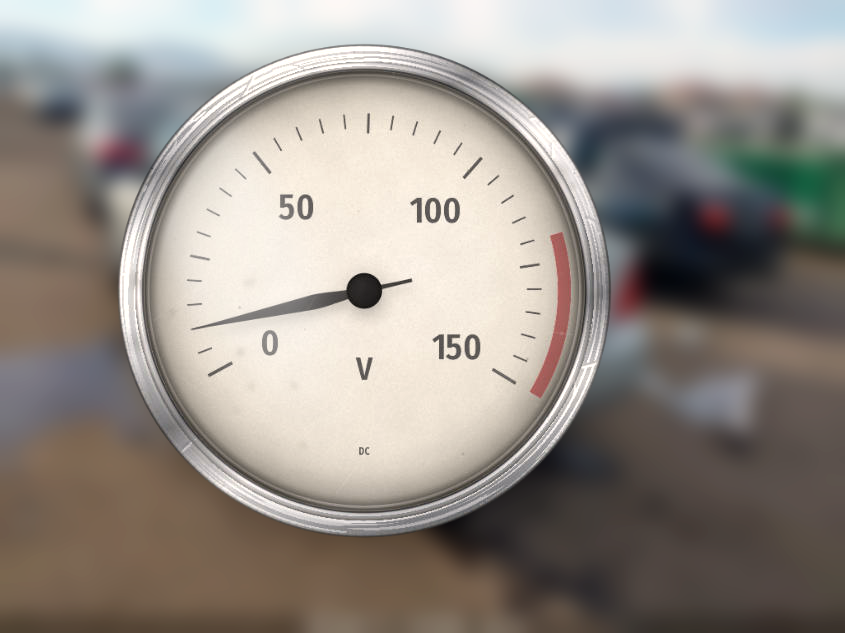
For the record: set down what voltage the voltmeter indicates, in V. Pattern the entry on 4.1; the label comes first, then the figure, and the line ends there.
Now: 10
